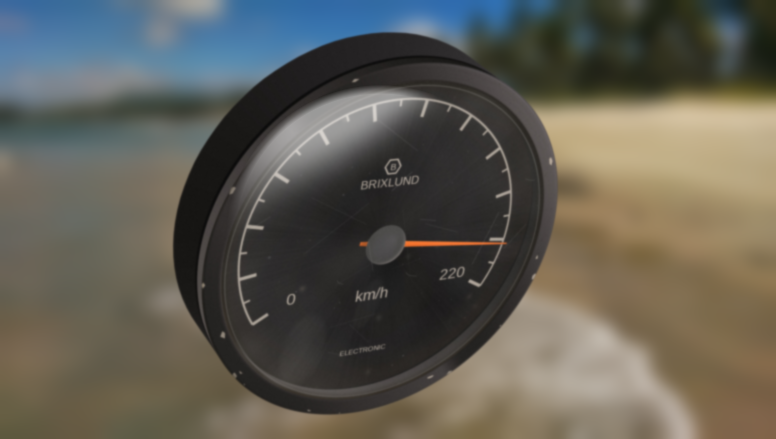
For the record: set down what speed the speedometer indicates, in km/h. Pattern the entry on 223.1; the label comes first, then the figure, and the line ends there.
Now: 200
